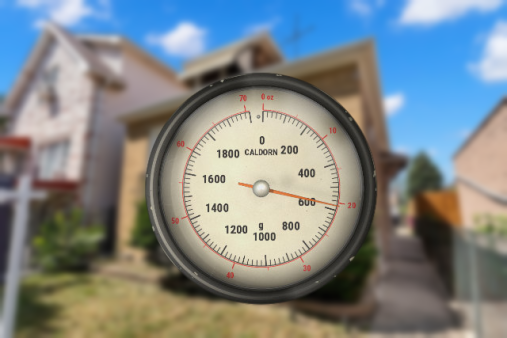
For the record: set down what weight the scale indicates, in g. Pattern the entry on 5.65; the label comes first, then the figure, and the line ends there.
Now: 580
